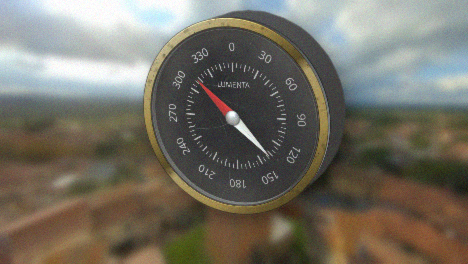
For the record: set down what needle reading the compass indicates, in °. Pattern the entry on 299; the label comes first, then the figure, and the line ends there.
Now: 315
